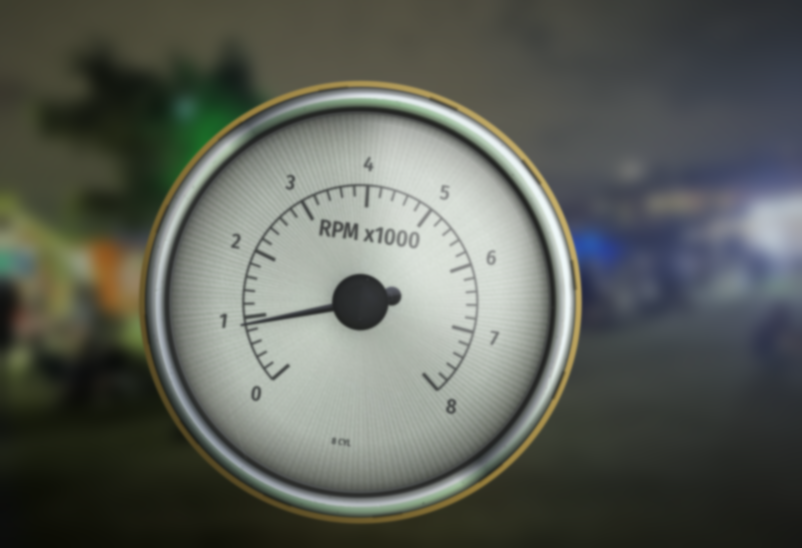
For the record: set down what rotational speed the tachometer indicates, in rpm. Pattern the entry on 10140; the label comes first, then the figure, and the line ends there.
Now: 900
